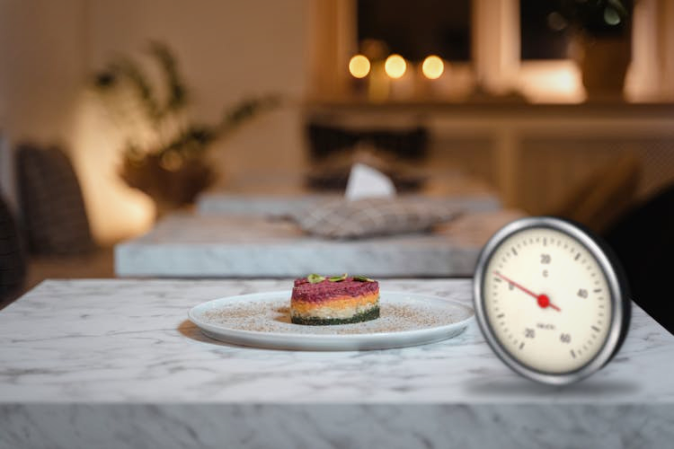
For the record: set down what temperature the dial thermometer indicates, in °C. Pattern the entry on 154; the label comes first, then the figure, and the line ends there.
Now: 2
